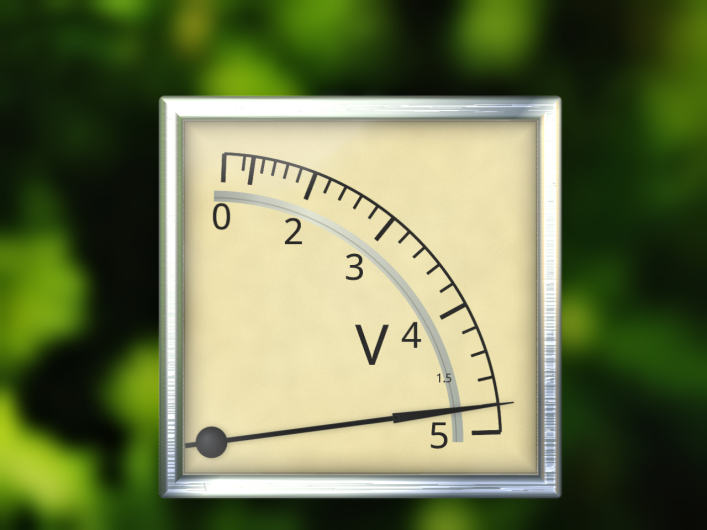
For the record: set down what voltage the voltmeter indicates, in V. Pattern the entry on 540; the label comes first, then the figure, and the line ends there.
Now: 4.8
